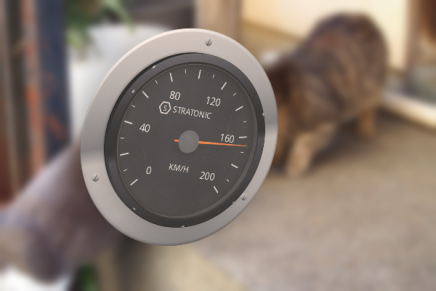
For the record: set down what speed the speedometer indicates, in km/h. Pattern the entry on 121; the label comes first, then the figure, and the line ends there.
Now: 165
